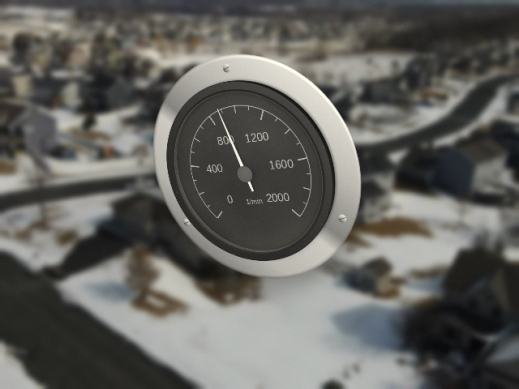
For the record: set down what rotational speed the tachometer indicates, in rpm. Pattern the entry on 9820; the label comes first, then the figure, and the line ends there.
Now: 900
